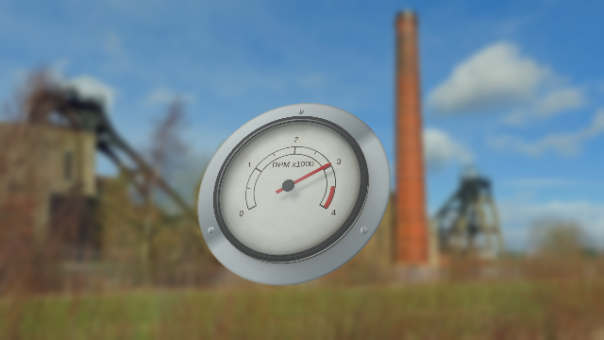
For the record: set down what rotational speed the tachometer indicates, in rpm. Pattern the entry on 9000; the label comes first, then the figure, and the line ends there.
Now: 3000
